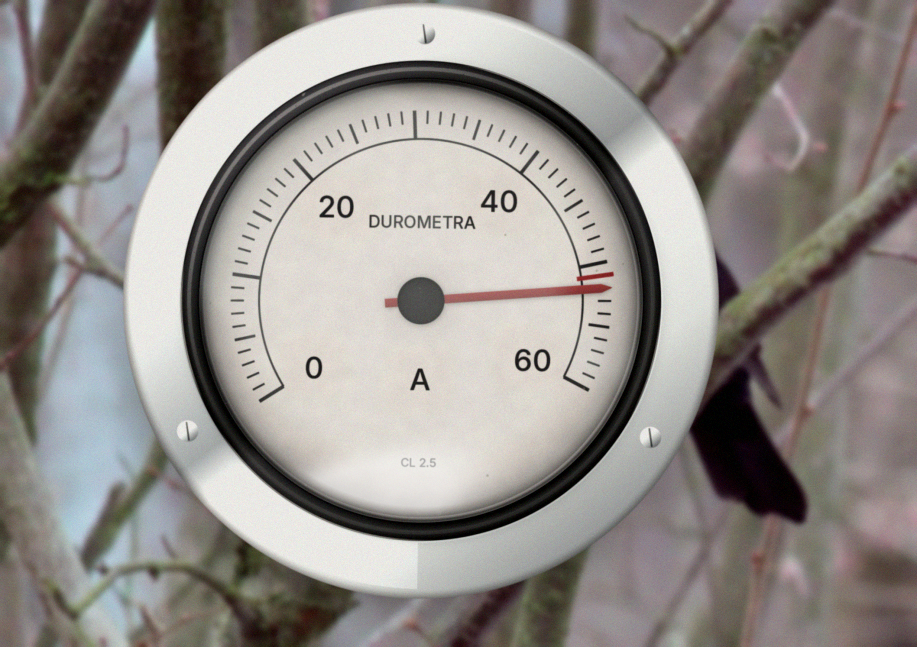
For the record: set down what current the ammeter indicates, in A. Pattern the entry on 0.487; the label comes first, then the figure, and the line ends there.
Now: 52
